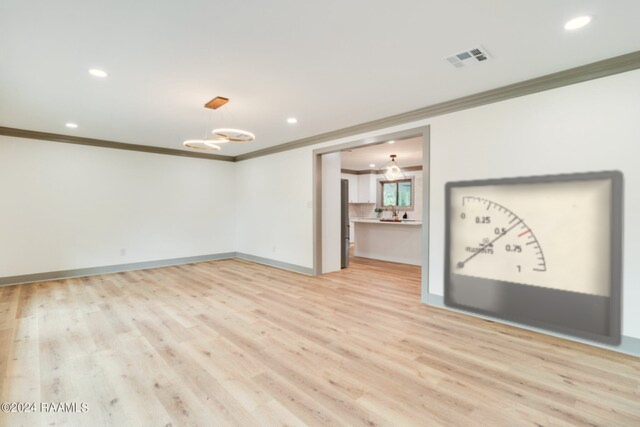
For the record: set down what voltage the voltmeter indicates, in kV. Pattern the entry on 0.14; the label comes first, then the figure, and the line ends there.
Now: 0.55
